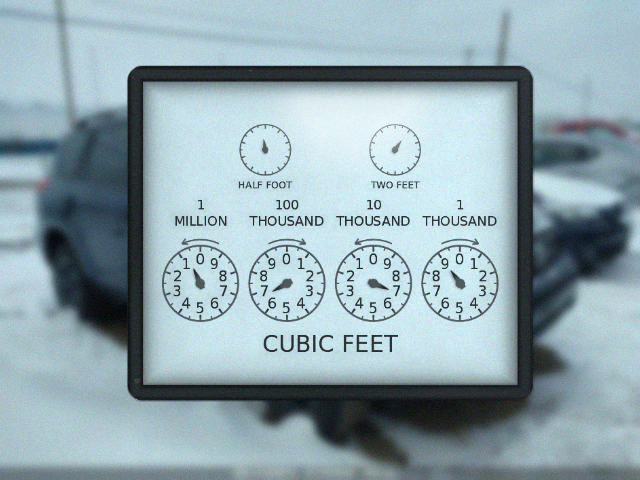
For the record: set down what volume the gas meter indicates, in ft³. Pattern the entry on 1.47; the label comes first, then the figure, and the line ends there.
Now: 66900
